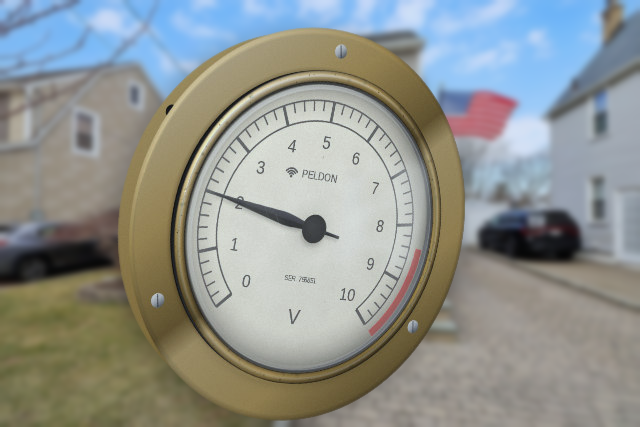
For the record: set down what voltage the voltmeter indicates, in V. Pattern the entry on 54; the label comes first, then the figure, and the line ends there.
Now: 2
